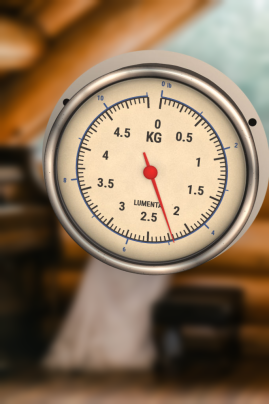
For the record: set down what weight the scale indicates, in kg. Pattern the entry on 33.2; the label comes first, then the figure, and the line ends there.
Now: 2.2
